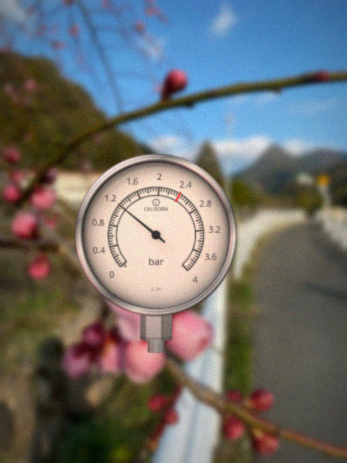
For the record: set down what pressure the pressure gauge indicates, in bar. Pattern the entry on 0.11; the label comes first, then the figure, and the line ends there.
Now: 1.2
